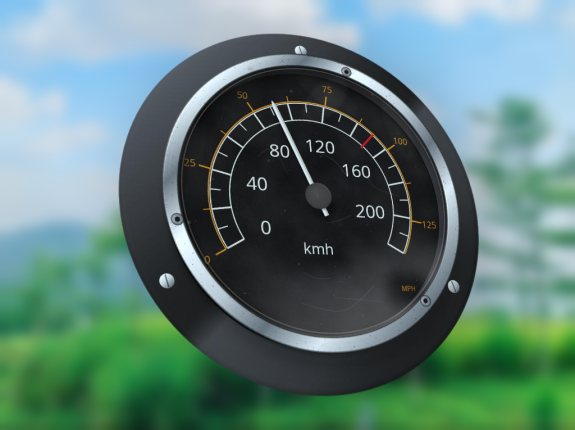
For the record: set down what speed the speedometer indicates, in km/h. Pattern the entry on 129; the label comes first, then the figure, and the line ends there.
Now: 90
